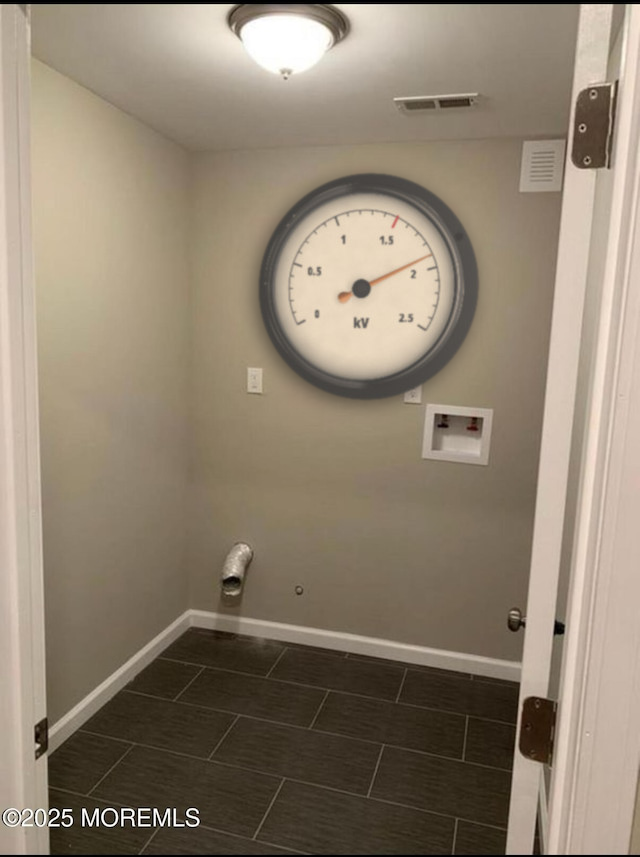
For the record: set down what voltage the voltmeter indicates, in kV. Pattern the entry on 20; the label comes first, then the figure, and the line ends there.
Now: 1.9
